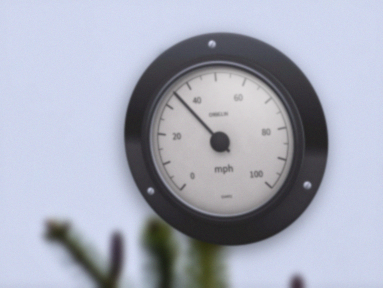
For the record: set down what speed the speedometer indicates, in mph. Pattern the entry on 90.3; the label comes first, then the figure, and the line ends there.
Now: 35
